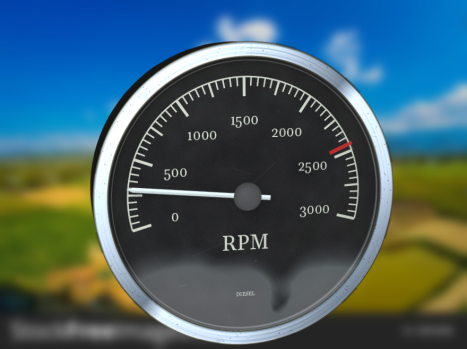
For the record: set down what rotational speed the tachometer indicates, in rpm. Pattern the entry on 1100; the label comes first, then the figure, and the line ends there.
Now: 300
